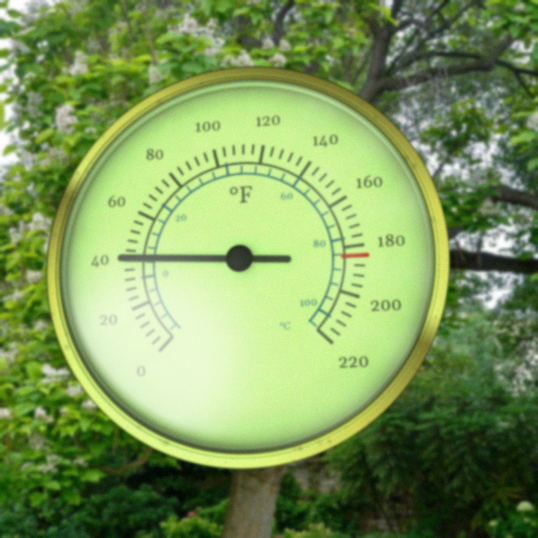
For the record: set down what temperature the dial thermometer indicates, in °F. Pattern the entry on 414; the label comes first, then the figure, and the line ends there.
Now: 40
